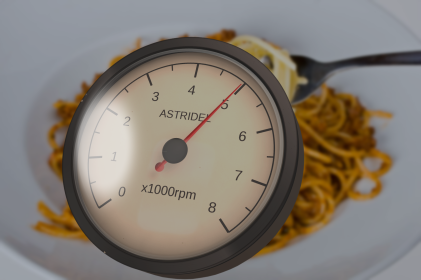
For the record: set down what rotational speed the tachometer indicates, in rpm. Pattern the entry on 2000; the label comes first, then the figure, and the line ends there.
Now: 5000
